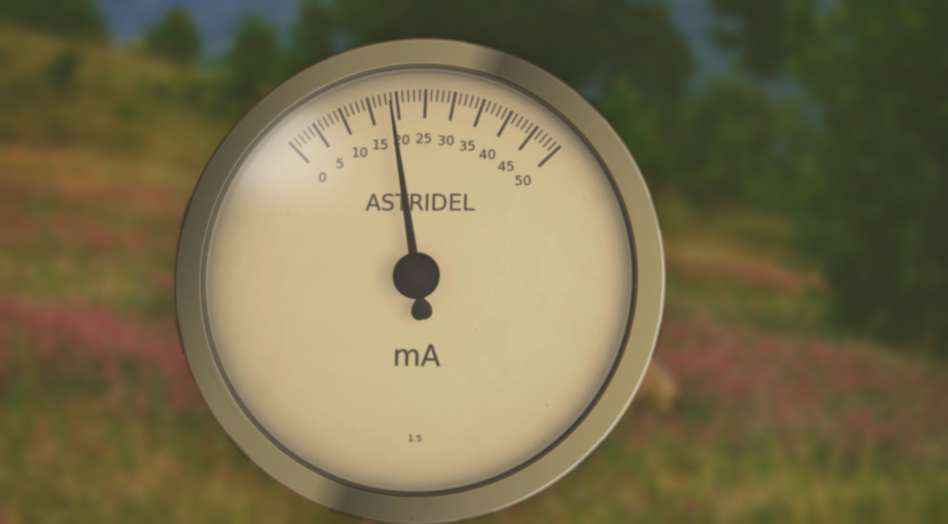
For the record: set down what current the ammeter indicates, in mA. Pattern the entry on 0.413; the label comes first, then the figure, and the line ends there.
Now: 19
